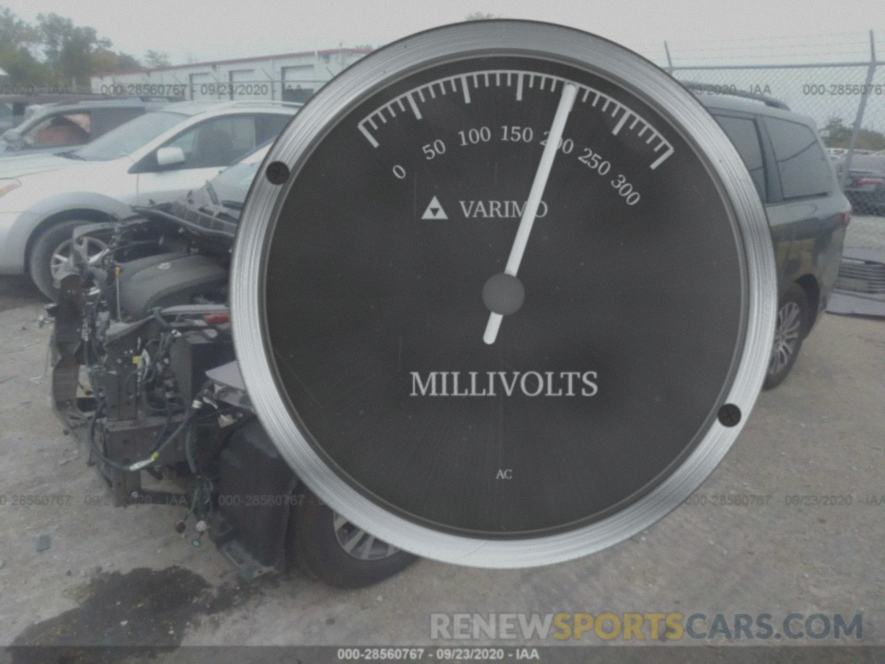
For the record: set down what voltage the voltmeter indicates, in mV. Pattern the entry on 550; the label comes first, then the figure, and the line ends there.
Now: 195
